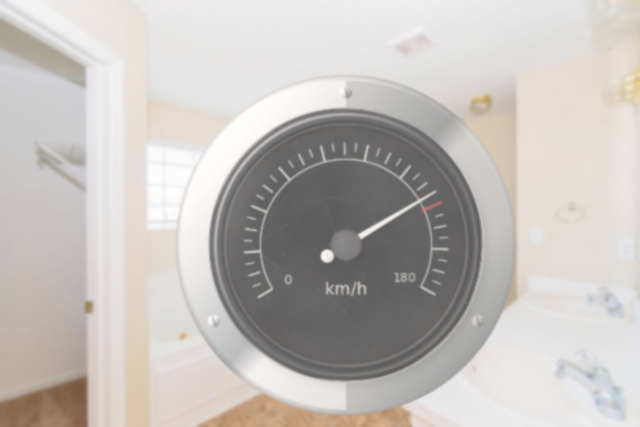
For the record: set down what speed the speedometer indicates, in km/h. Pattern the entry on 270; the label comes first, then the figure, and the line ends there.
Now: 135
